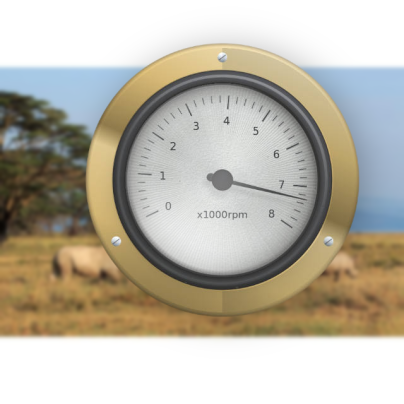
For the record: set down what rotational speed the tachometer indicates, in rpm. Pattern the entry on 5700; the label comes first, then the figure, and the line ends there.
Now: 7300
